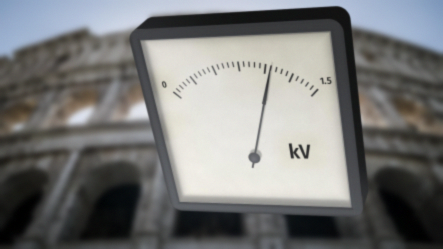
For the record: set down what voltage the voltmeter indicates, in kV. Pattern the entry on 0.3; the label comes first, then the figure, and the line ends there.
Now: 1.05
